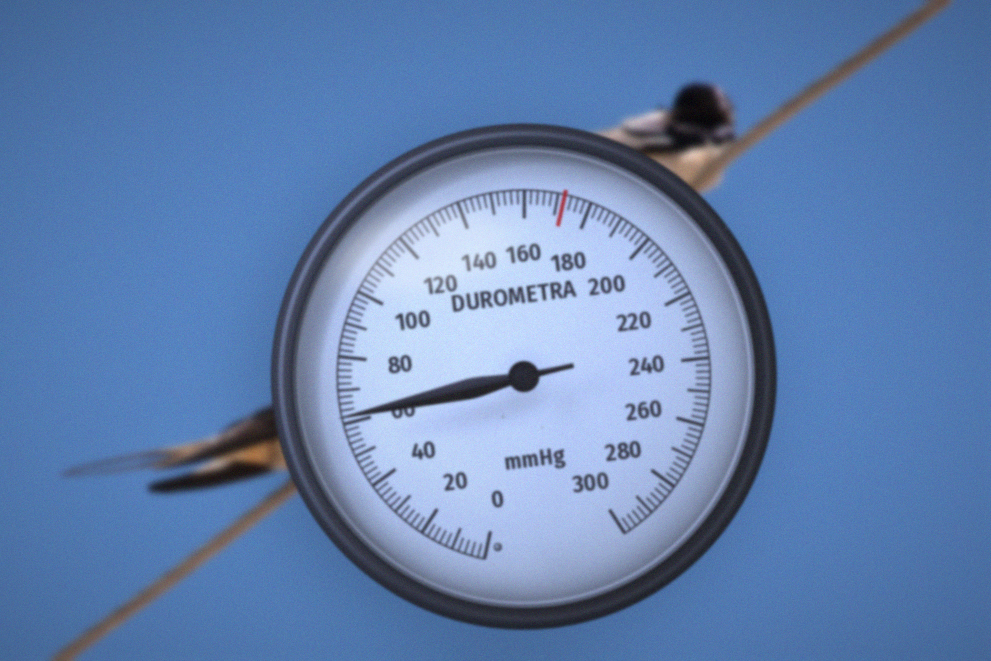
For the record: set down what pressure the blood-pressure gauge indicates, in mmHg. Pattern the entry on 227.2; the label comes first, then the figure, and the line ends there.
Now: 62
